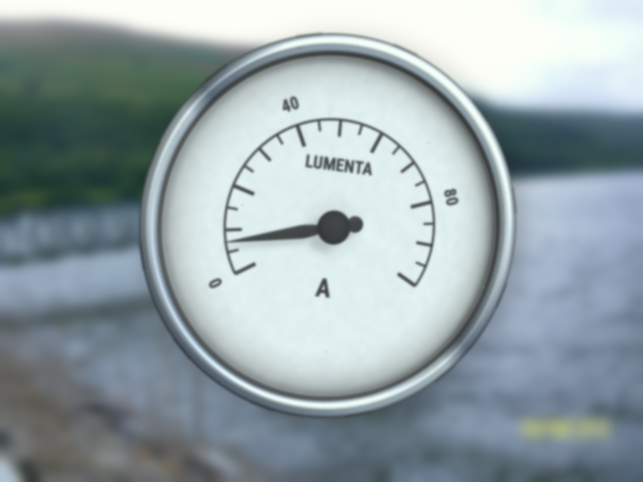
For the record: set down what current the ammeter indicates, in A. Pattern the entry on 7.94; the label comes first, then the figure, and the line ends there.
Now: 7.5
